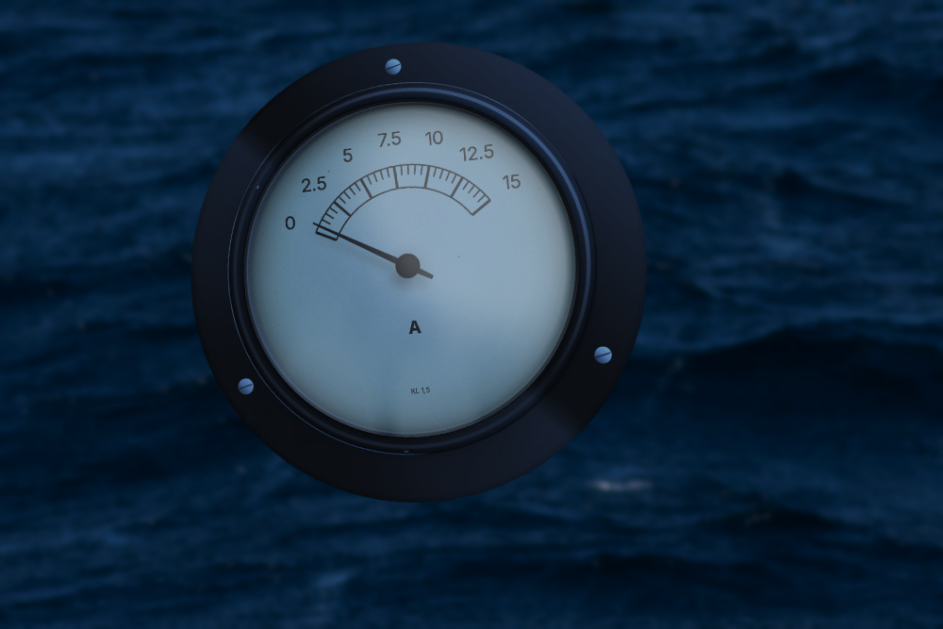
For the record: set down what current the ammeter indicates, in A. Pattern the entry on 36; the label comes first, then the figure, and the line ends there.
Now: 0.5
